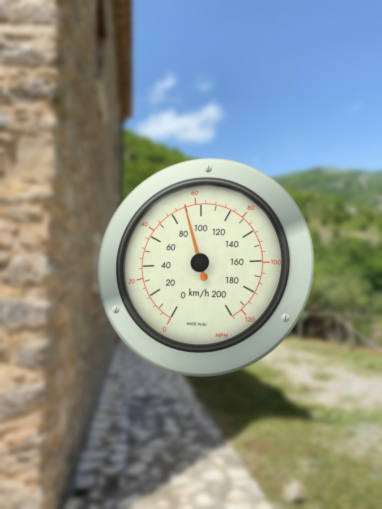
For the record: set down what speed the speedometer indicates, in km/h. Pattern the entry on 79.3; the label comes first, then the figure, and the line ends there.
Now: 90
